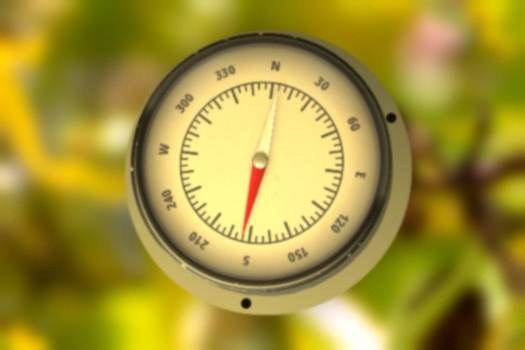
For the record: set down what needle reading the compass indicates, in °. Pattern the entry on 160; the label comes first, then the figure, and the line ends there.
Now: 185
